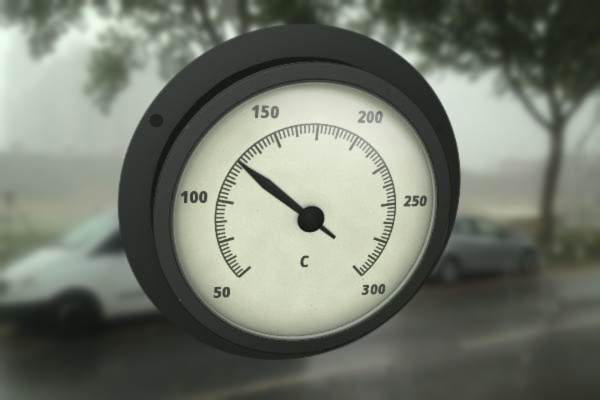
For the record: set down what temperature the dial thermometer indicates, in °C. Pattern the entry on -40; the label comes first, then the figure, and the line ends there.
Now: 125
